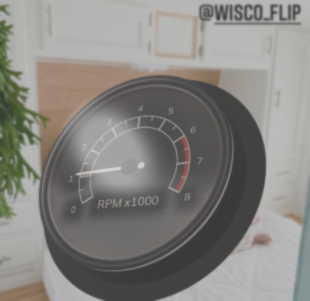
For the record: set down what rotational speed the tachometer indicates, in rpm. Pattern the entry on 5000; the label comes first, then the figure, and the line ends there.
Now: 1000
